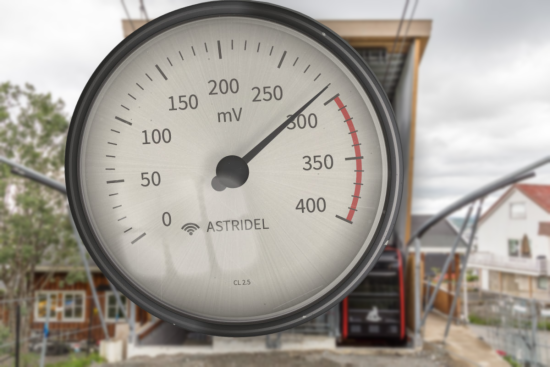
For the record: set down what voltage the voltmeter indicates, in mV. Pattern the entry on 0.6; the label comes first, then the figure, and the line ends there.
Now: 290
